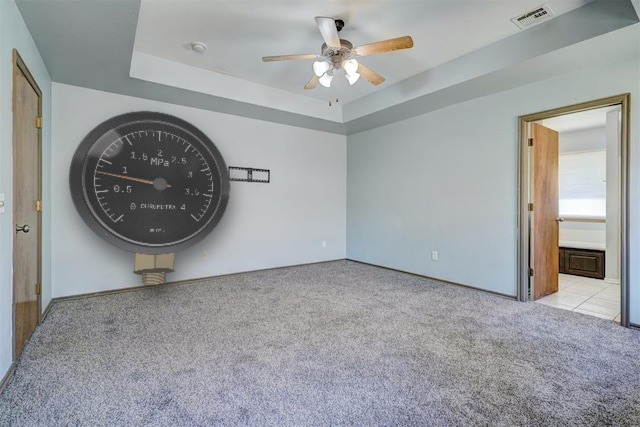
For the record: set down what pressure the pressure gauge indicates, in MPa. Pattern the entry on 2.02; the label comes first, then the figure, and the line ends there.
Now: 0.8
